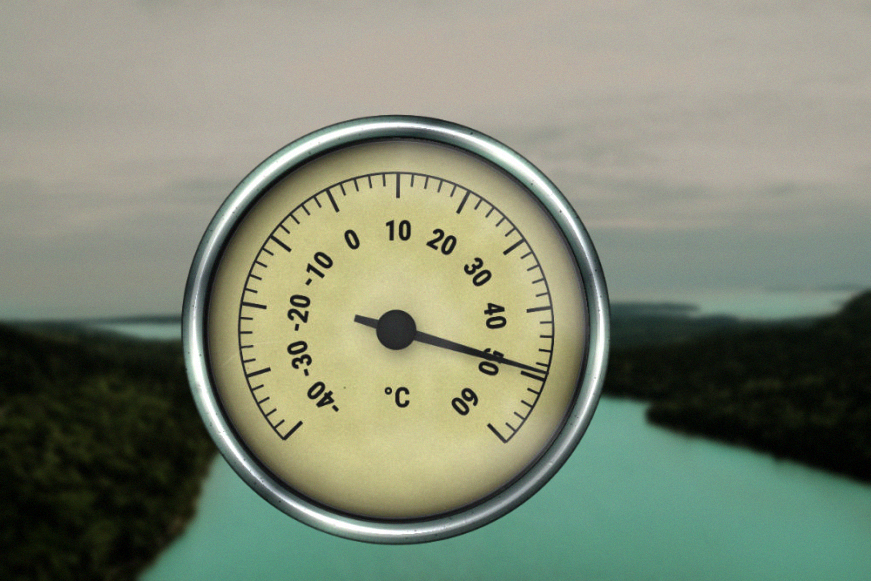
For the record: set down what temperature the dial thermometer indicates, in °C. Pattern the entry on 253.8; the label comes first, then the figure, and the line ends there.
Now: 49
